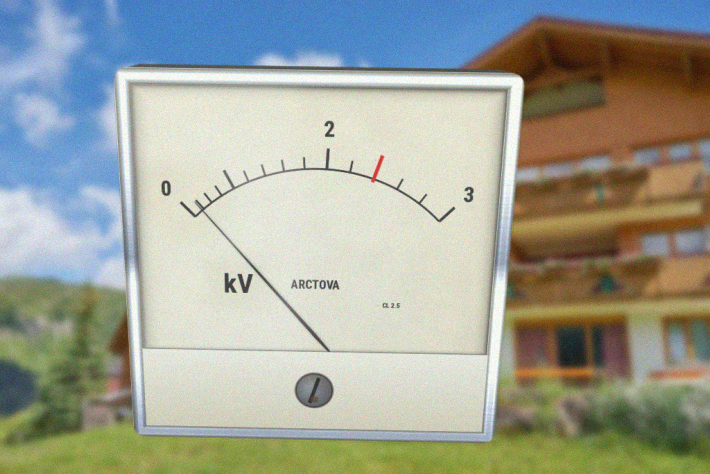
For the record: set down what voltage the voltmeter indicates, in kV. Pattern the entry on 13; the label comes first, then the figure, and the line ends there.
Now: 0.4
